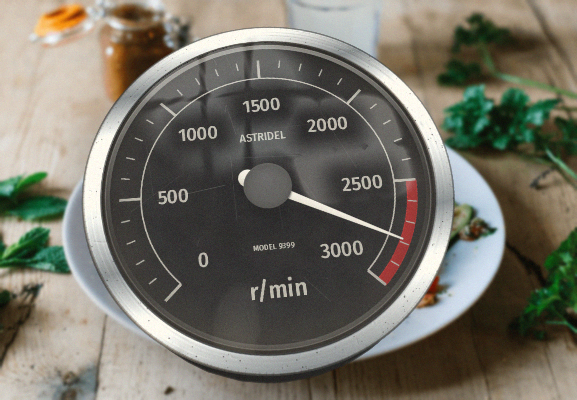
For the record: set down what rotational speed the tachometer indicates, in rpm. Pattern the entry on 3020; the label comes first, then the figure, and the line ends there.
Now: 2800
